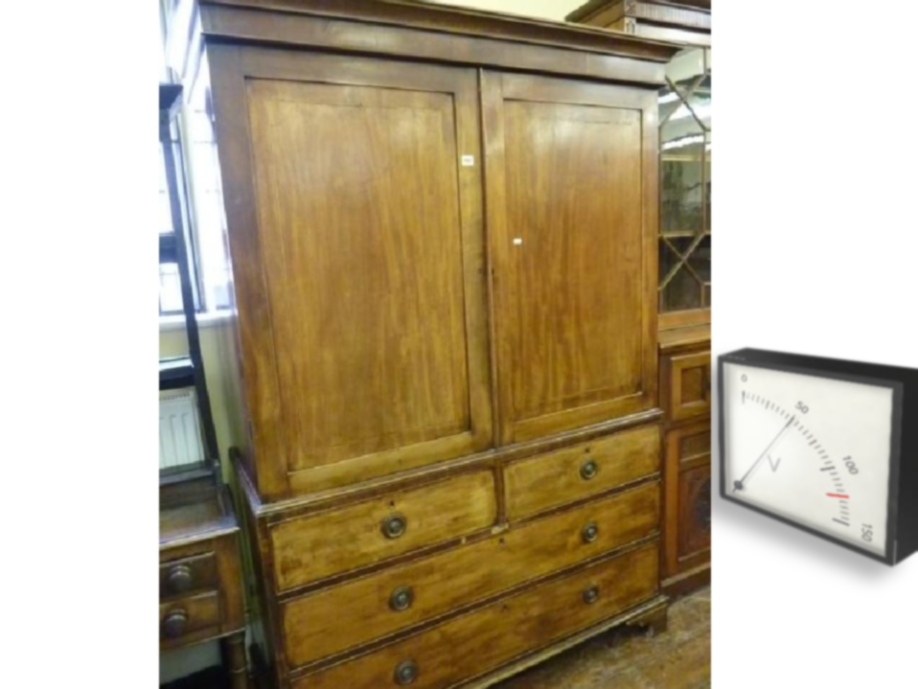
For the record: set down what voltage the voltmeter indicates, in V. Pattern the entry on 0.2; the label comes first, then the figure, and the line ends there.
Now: 50
